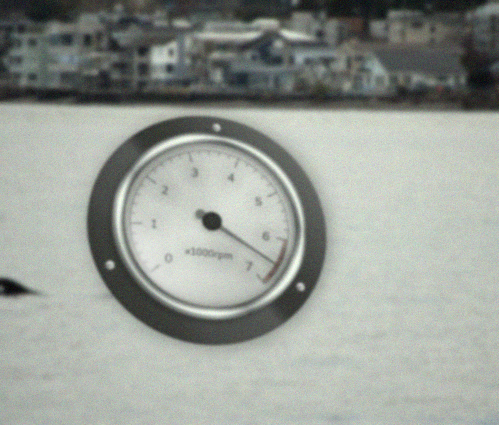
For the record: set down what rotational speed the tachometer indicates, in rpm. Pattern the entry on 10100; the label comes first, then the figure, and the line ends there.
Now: 6600
